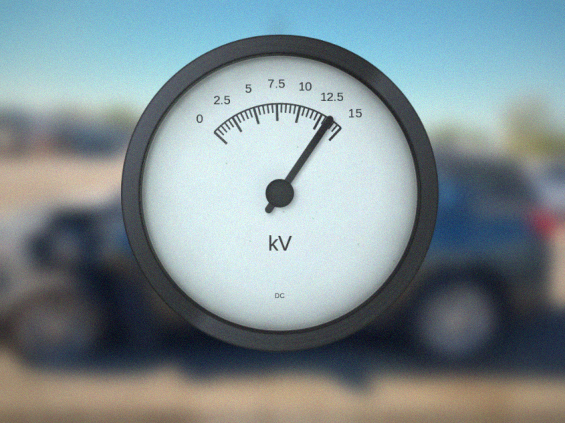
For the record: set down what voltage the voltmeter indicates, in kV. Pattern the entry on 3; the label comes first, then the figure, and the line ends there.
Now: 13.5
